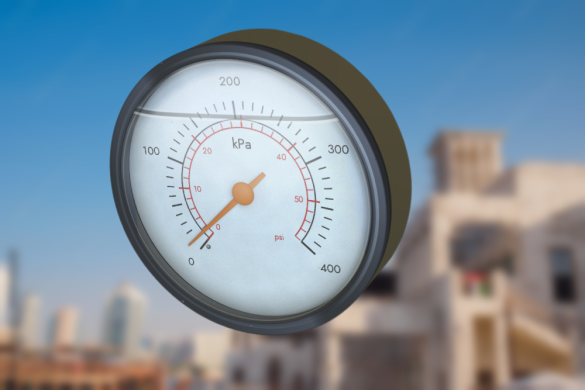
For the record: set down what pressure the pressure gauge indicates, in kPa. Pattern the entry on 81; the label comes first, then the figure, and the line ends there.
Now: 10
